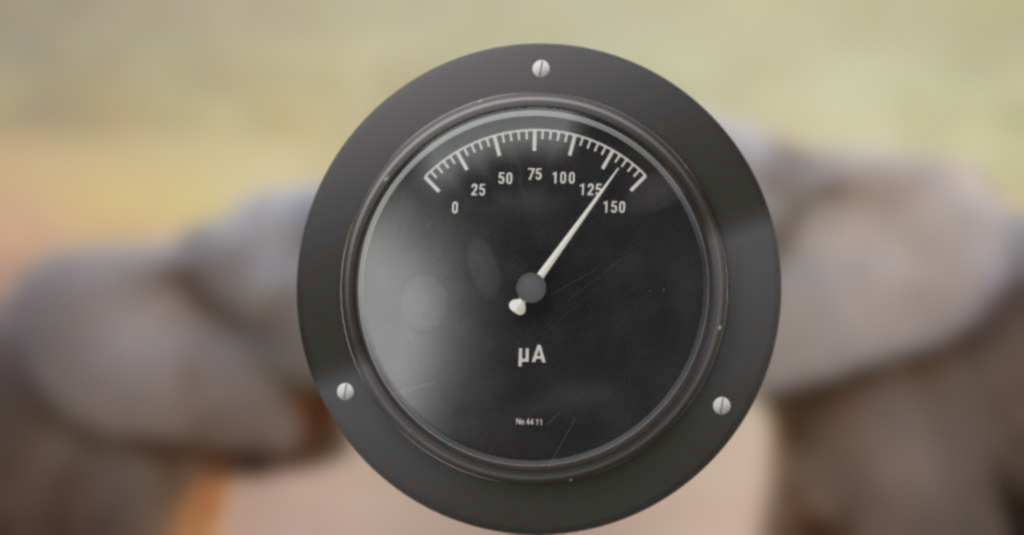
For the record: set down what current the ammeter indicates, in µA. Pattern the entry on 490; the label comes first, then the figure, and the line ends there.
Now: 135
